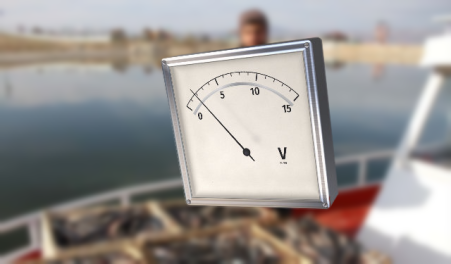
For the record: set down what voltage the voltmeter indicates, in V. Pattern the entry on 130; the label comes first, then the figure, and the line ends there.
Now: 2
